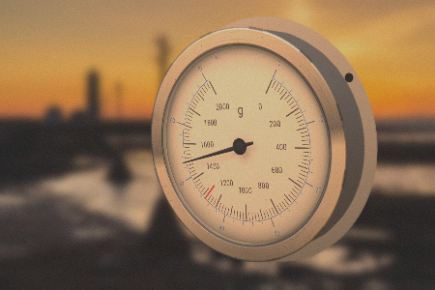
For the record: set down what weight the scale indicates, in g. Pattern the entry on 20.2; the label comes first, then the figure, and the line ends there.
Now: 1500
